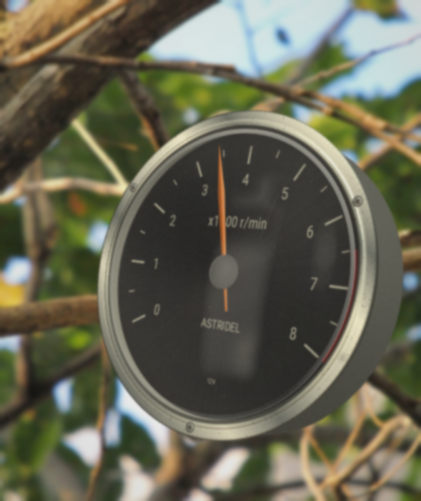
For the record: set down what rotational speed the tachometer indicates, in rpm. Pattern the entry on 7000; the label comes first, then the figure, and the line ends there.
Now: 3500
